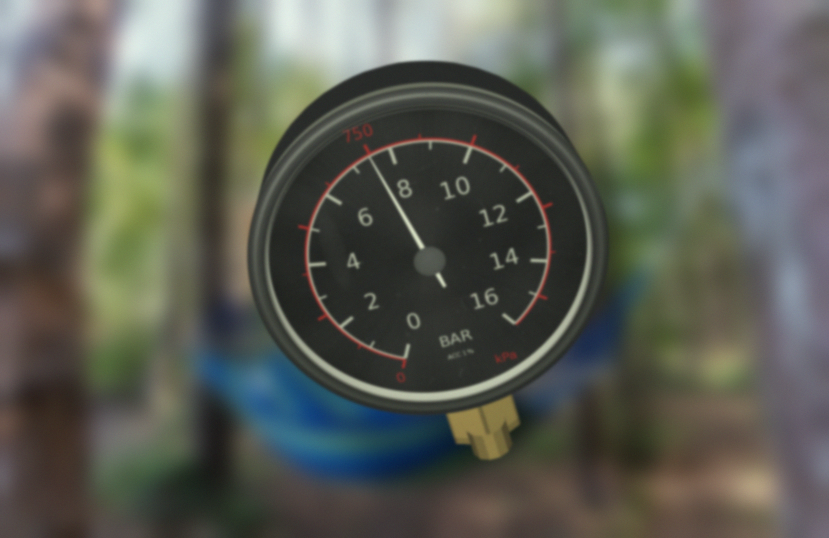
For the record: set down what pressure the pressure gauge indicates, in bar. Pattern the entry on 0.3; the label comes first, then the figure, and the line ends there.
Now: 7.5
